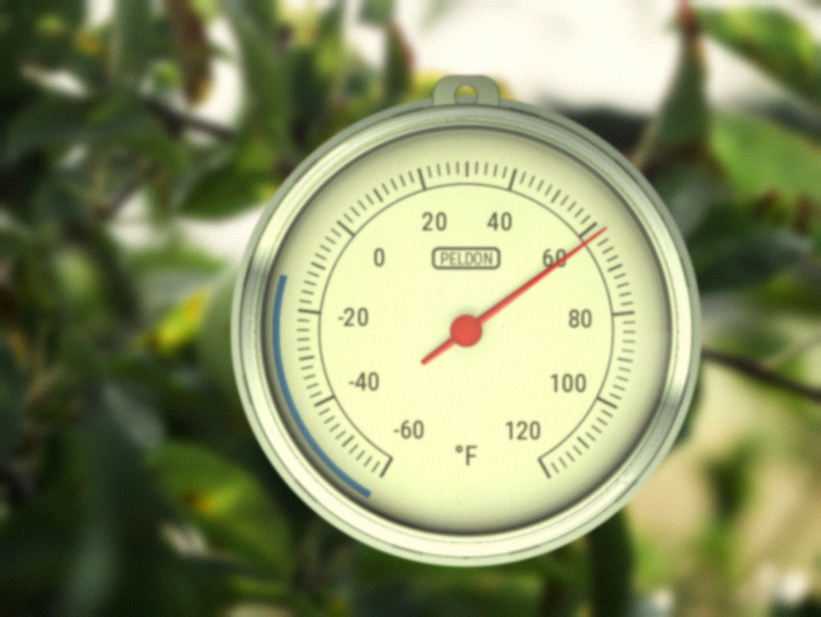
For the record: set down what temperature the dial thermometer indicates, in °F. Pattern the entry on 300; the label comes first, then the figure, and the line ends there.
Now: 62
